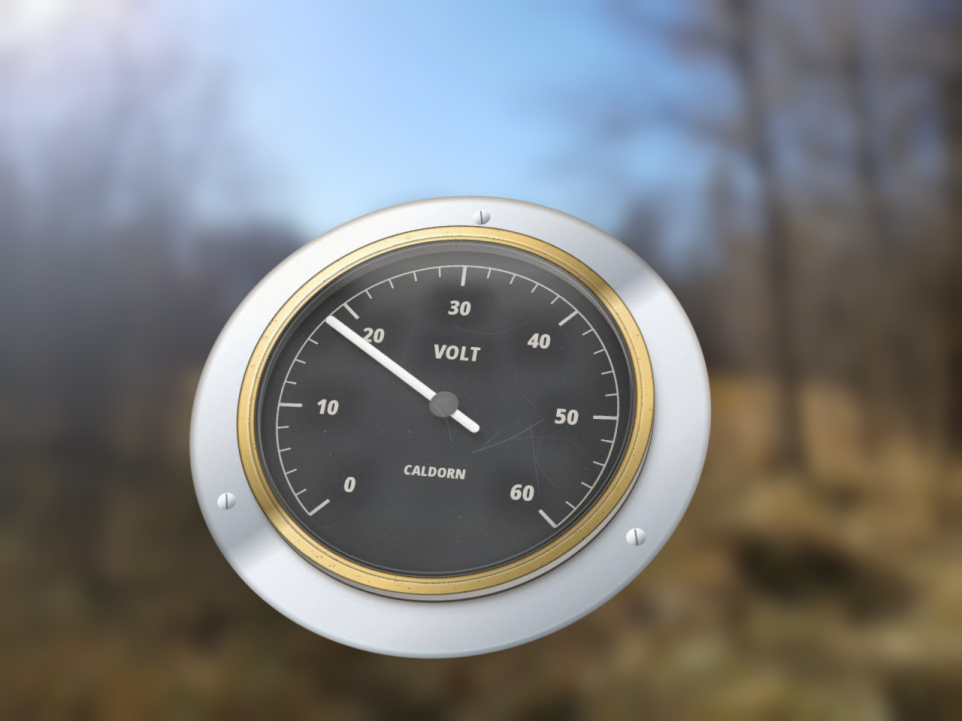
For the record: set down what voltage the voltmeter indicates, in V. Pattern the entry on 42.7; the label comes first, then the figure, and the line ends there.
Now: 18
